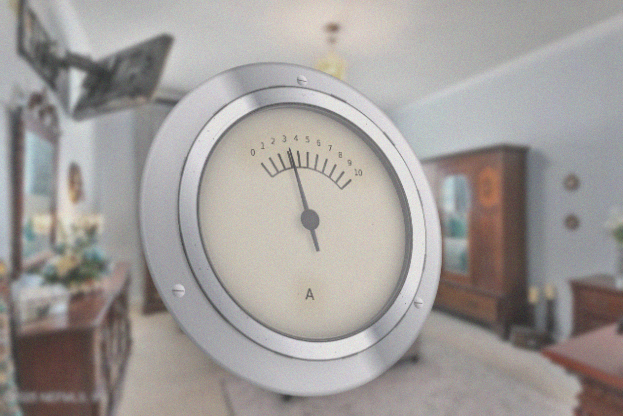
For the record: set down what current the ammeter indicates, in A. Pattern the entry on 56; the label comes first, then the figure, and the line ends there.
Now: 3
